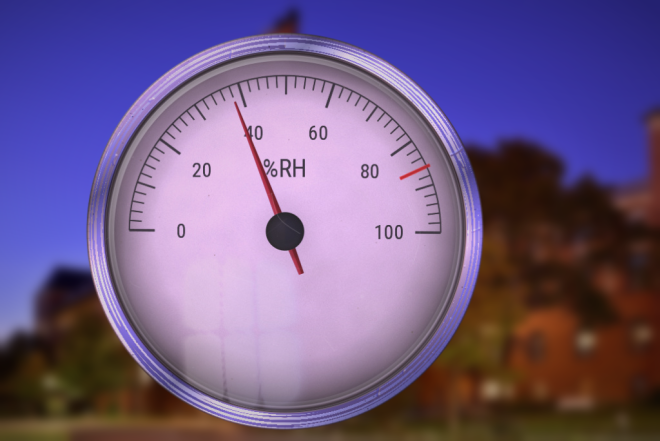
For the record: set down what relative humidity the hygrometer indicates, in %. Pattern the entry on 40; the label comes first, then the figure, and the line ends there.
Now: 38
